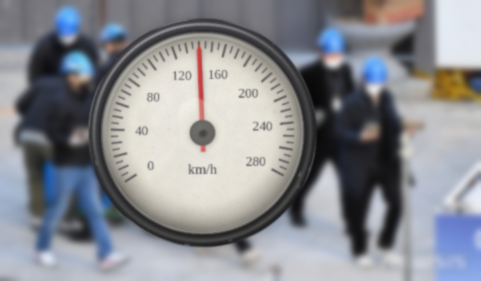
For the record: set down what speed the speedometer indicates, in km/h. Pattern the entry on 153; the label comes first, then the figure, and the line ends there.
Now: 140
